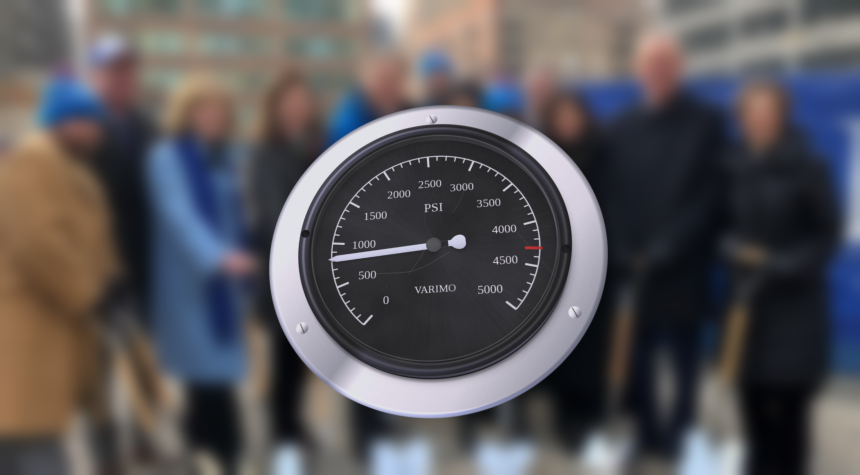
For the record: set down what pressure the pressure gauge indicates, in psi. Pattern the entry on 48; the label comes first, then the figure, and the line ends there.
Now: 800
